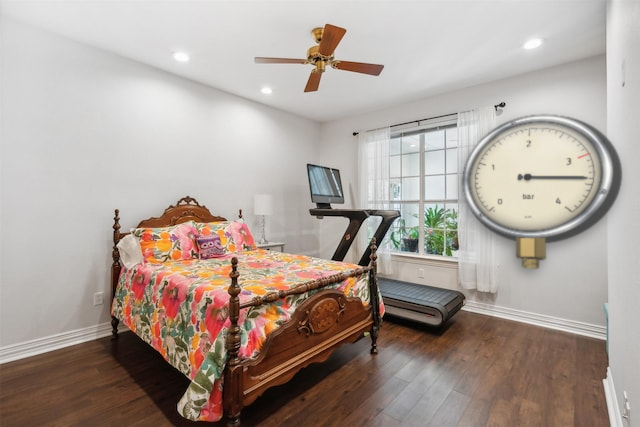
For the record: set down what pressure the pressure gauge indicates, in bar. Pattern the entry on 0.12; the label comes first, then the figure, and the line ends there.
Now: 3.4
